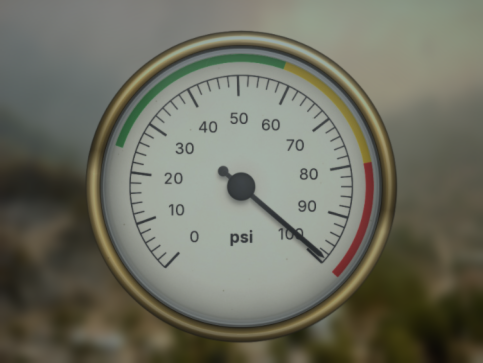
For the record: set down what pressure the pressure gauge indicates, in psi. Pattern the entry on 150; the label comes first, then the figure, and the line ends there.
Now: 99
